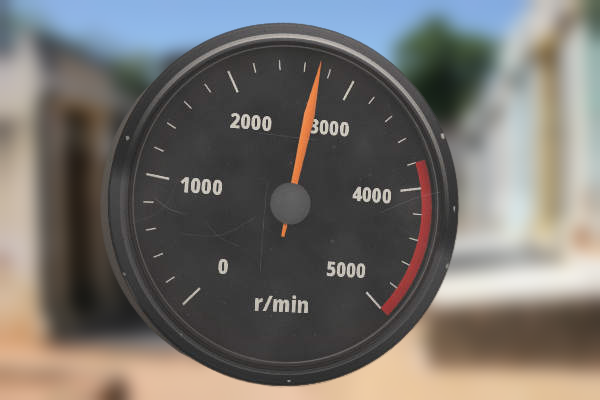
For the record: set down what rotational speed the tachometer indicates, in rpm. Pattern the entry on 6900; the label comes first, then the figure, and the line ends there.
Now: 2700
